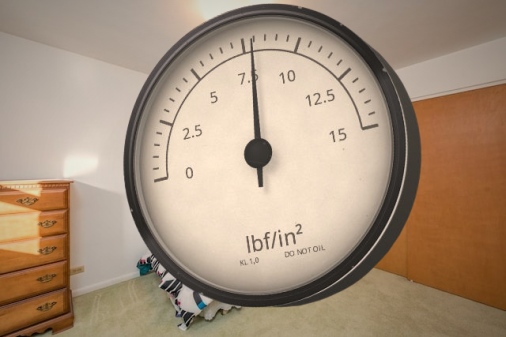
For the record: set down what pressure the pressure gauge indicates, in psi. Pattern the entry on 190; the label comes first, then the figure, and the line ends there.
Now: 8
